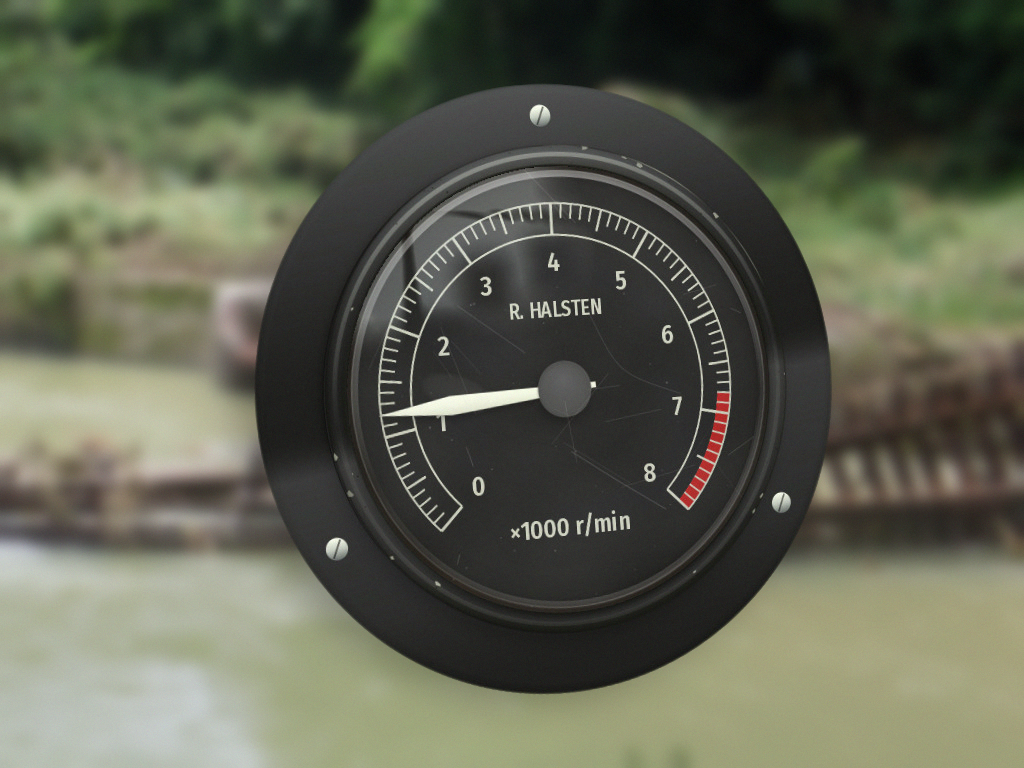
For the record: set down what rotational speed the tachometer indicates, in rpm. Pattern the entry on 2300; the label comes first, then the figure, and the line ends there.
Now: 1200
